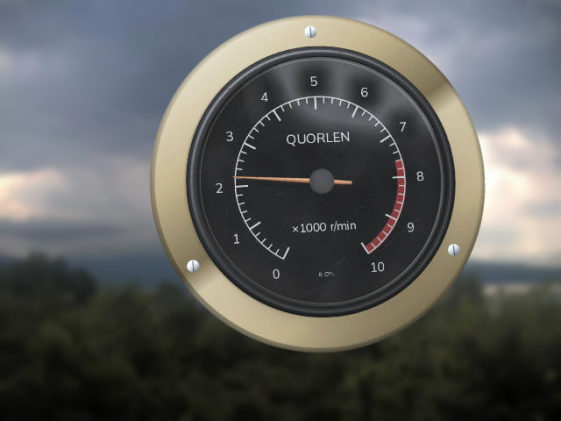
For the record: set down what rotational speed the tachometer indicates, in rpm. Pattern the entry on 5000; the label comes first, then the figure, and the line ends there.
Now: 2200
